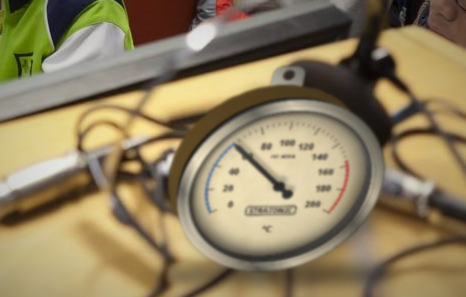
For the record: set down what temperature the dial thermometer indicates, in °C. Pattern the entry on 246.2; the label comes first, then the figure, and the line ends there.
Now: 60
